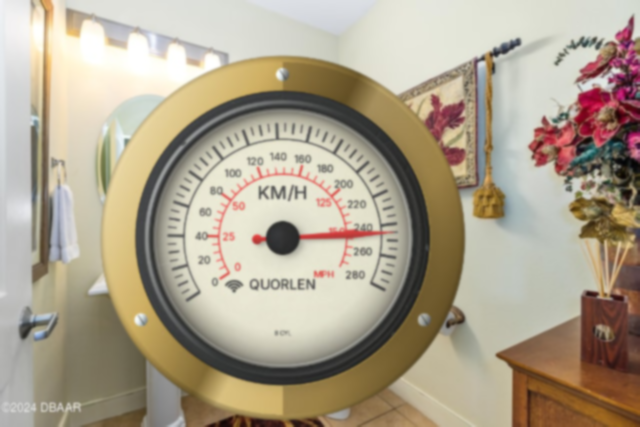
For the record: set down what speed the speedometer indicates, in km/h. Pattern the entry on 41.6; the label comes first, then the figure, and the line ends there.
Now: 245
